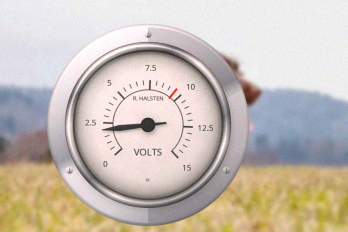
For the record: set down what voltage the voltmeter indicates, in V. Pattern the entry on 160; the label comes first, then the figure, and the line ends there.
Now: 2
